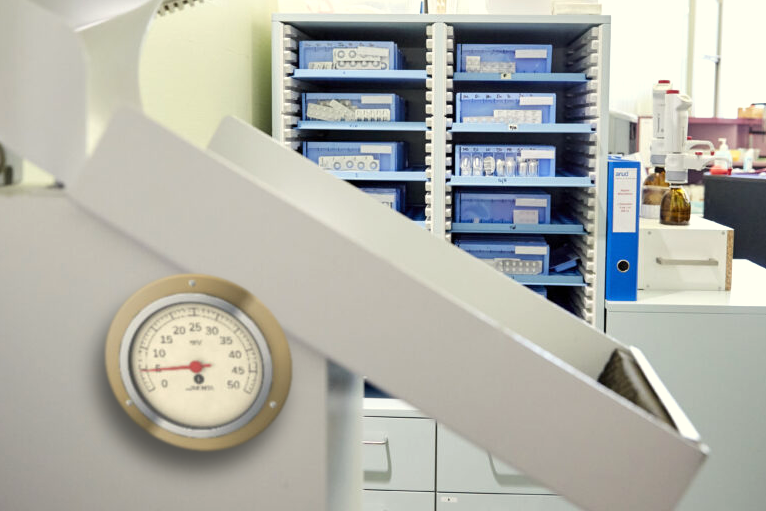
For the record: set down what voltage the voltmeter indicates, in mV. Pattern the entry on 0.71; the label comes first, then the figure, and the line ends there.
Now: 5
